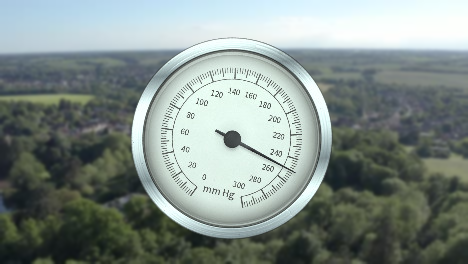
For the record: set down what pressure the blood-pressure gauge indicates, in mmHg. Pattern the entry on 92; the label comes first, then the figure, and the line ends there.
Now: 250
